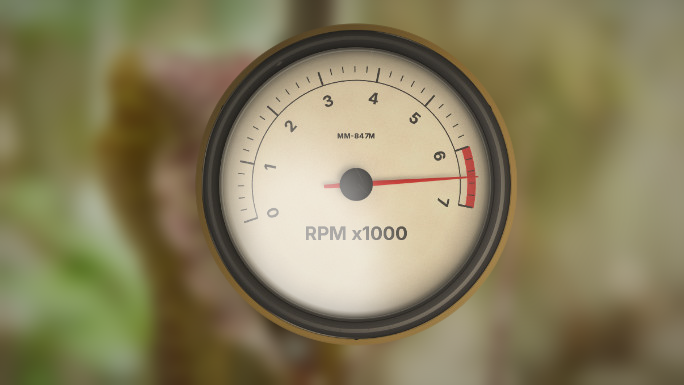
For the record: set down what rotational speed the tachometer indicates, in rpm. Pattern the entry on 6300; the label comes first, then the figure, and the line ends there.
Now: 6500
